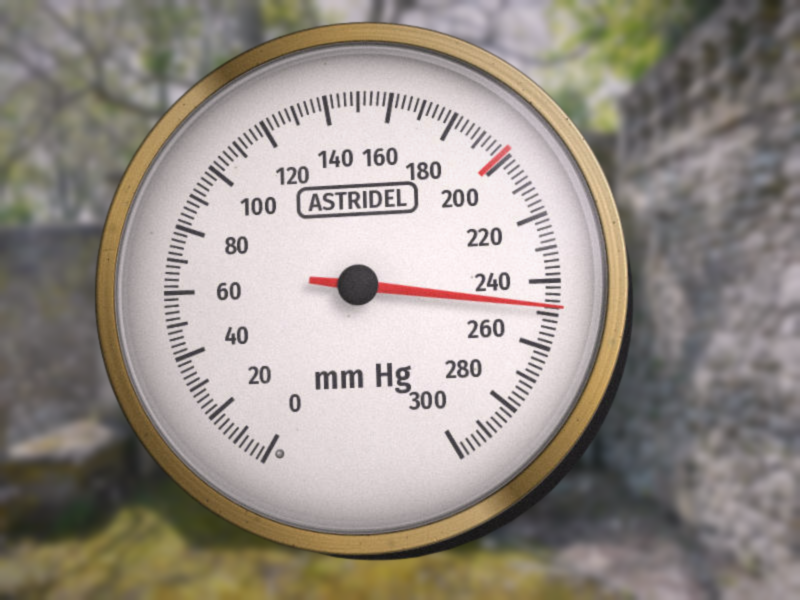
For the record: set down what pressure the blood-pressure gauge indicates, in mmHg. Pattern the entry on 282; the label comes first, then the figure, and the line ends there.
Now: 248
